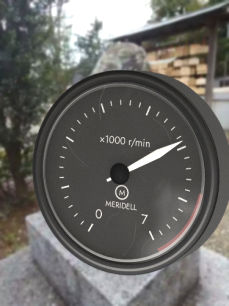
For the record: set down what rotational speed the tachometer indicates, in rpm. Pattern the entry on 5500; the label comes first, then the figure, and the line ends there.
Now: 4900
